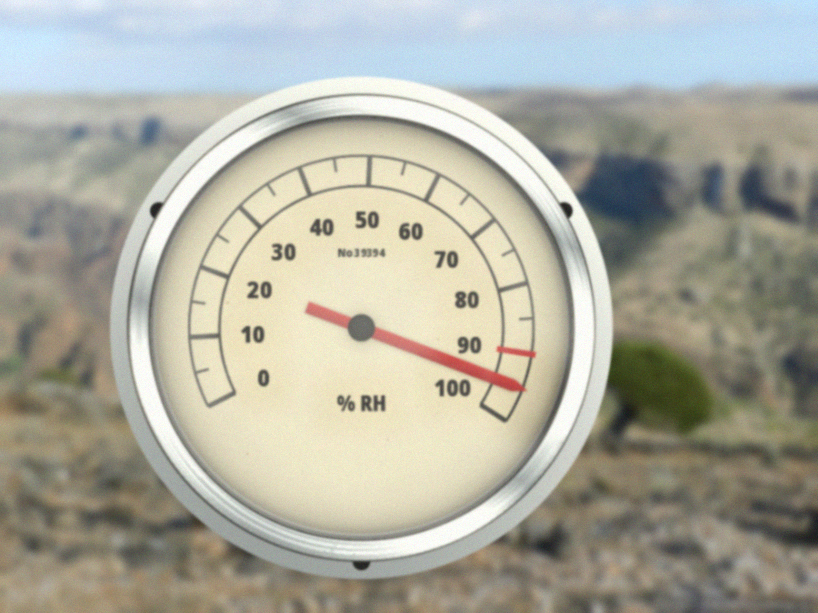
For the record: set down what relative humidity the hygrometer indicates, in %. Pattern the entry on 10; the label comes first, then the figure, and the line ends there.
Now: 95
